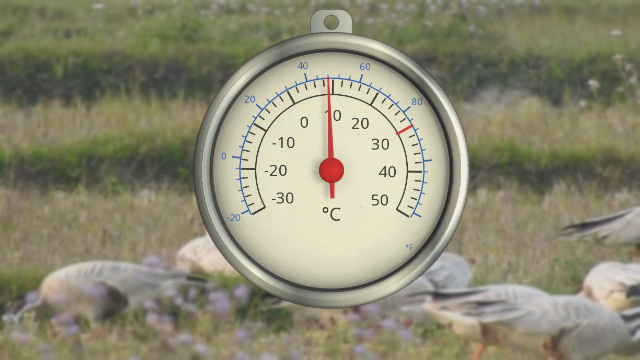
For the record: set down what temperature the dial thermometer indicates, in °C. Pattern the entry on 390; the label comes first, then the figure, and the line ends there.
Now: 9
